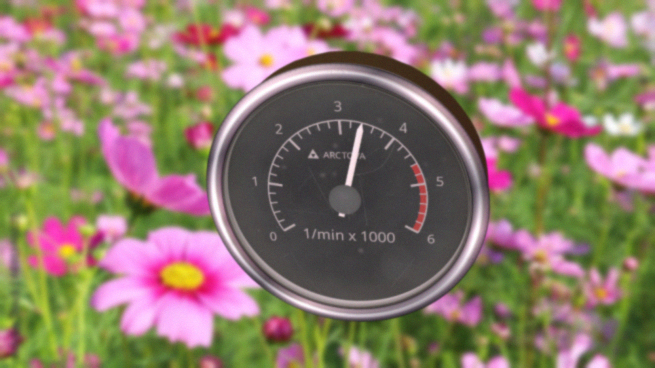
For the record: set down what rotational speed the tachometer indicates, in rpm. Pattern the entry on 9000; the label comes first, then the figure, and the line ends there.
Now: 3400
